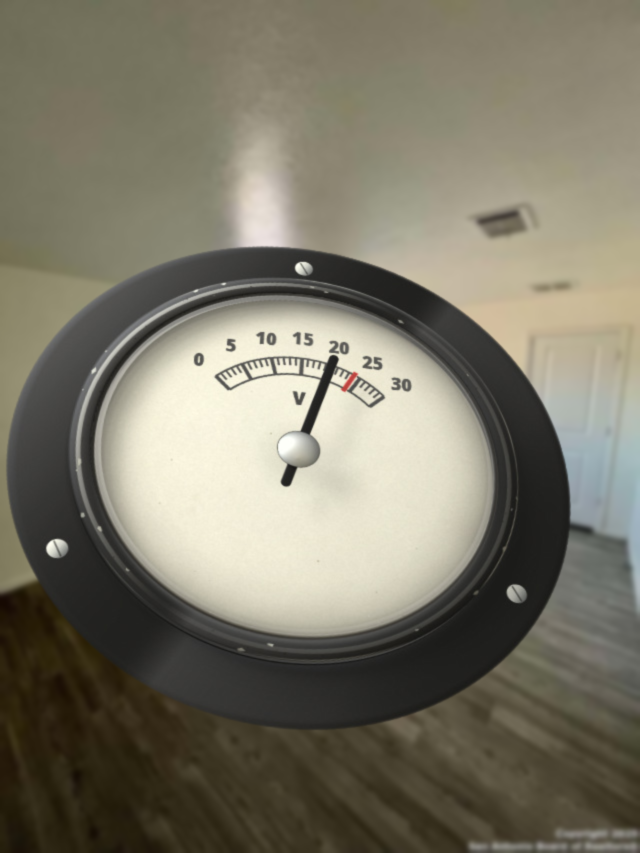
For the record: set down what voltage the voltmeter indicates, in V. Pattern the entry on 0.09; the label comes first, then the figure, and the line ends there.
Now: 20
